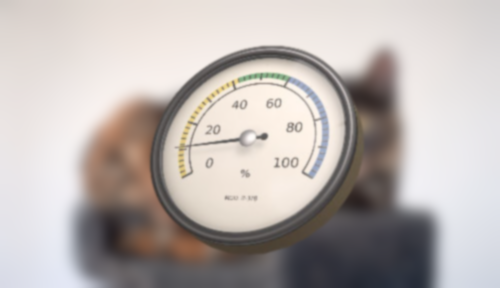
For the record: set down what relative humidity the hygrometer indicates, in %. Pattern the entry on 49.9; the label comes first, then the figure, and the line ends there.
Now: 10
